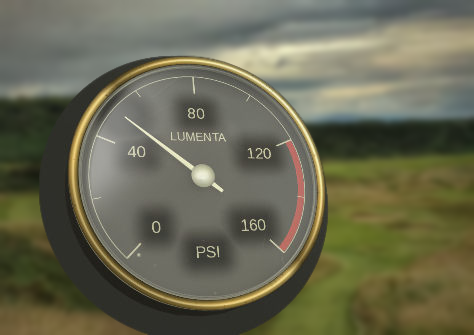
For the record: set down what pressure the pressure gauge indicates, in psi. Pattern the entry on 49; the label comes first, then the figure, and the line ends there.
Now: 50
